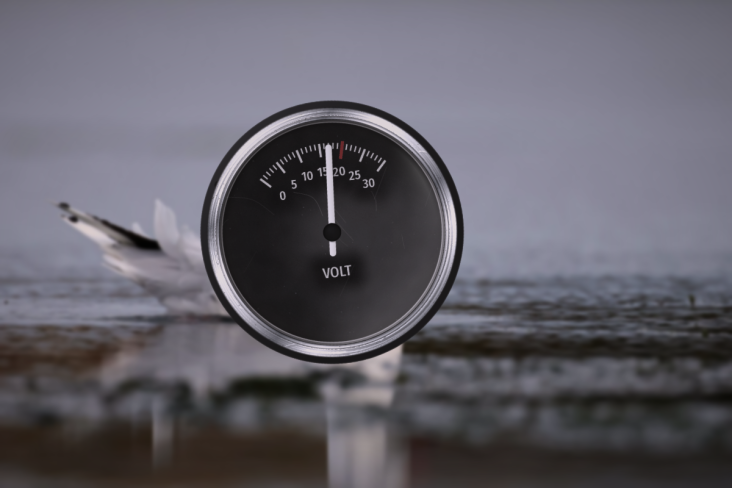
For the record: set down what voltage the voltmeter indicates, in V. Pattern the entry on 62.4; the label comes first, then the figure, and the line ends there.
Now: 17
